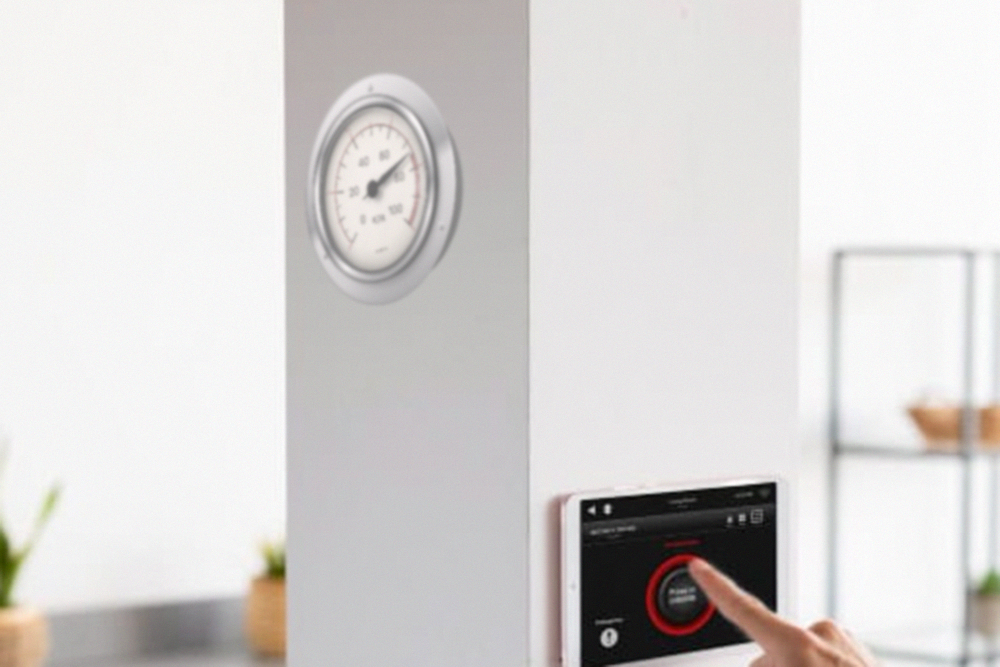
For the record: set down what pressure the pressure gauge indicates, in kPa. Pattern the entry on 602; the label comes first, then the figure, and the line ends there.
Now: 75
